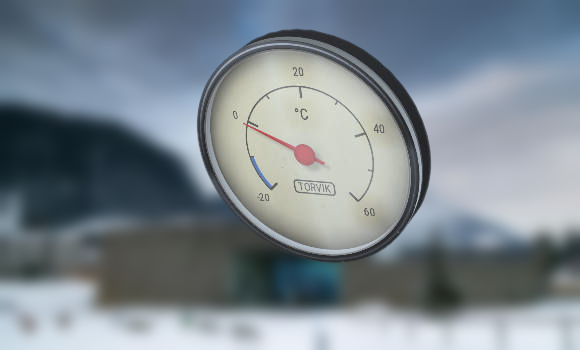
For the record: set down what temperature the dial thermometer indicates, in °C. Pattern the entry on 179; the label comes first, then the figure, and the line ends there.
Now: 0
